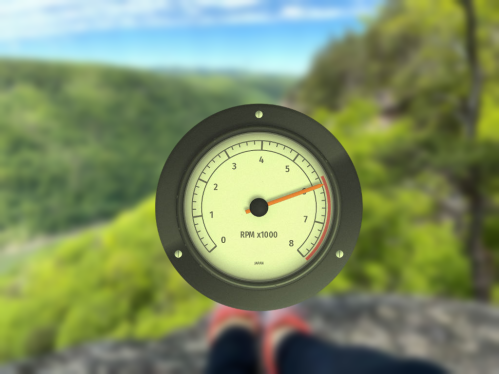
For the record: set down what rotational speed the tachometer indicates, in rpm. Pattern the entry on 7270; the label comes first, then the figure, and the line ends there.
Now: 6000
